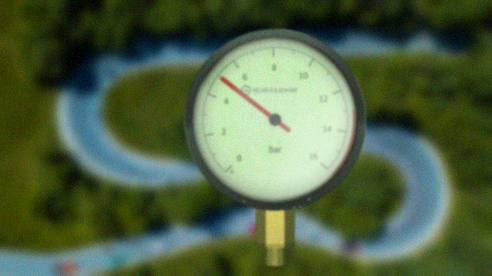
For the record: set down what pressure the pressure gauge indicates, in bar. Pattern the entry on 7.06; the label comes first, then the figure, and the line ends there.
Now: 5
